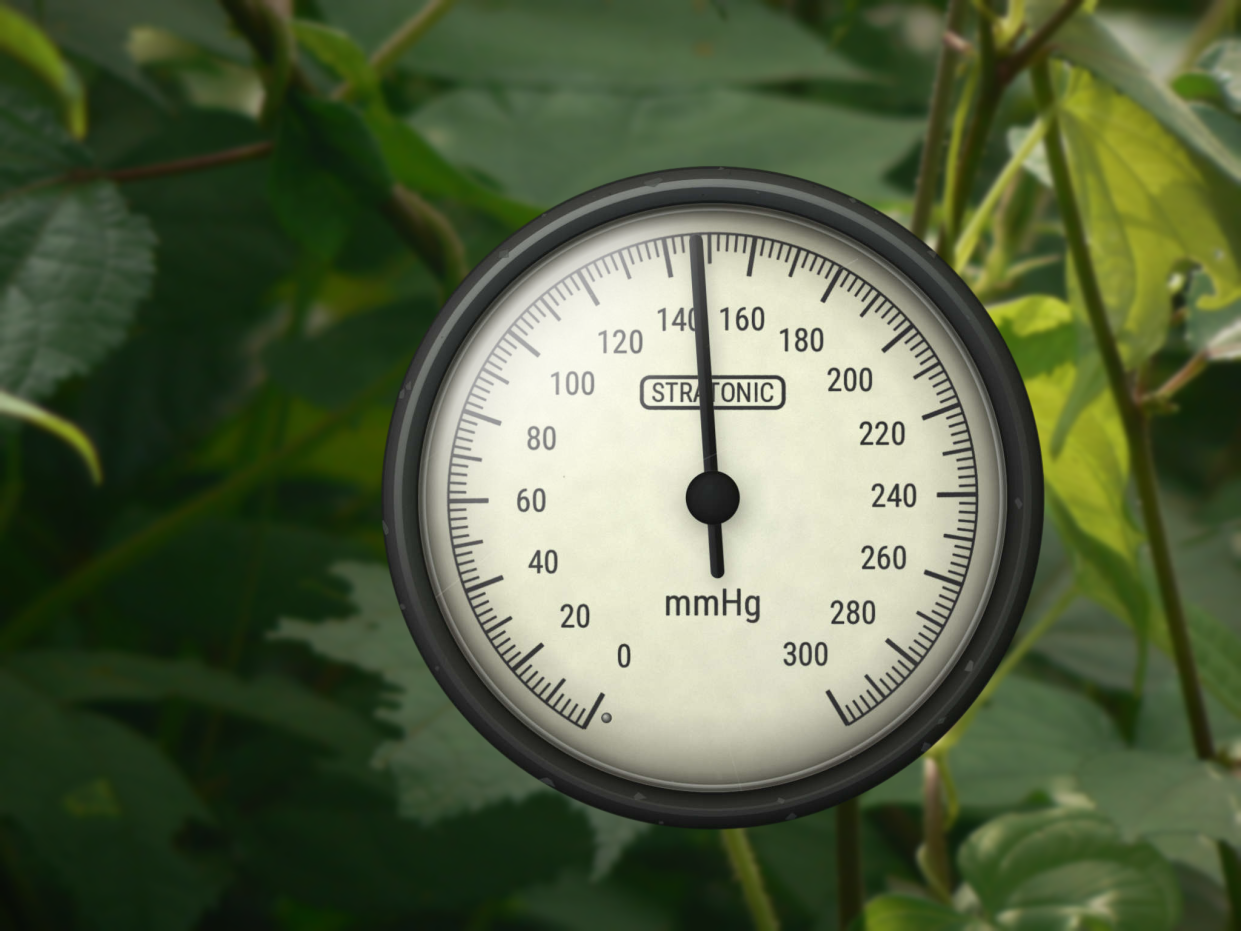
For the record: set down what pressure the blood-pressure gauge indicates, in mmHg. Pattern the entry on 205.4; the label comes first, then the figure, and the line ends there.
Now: 147
